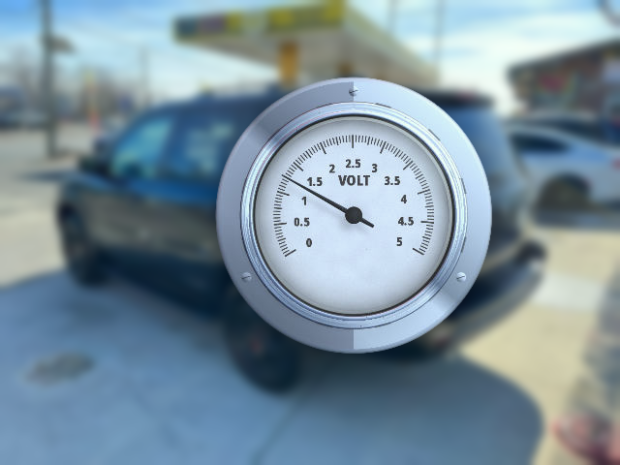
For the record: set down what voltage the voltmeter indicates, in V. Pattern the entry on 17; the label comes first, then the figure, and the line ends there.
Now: 1.25
